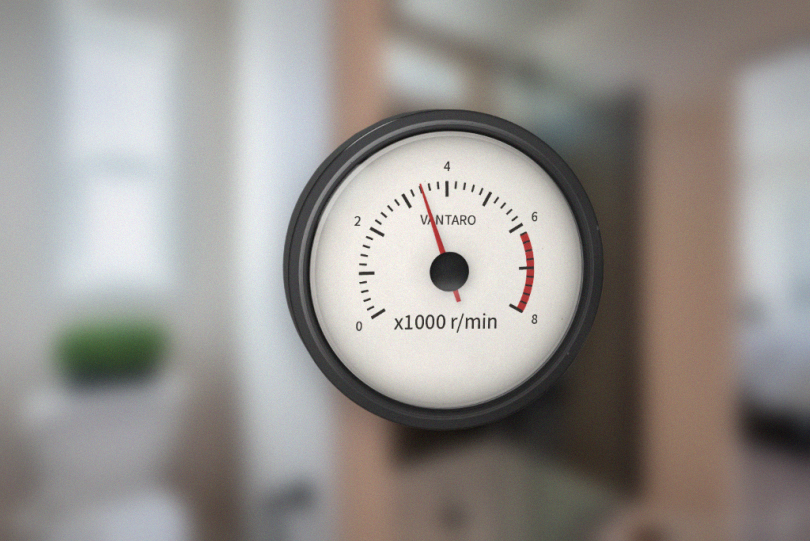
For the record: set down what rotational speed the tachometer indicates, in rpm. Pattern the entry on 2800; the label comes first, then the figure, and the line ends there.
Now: 3400
